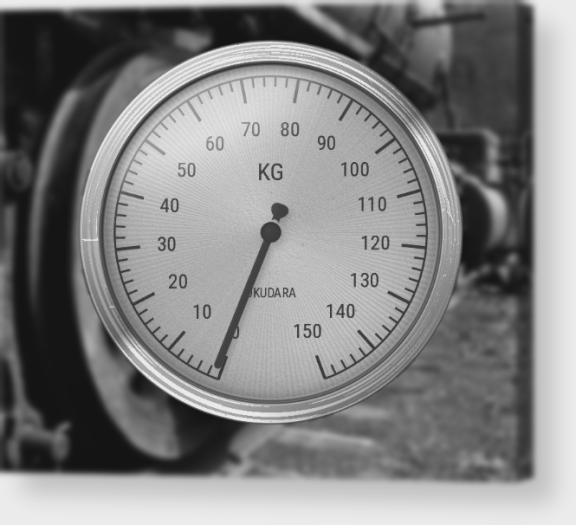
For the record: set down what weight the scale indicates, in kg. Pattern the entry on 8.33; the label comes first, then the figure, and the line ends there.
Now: 1
